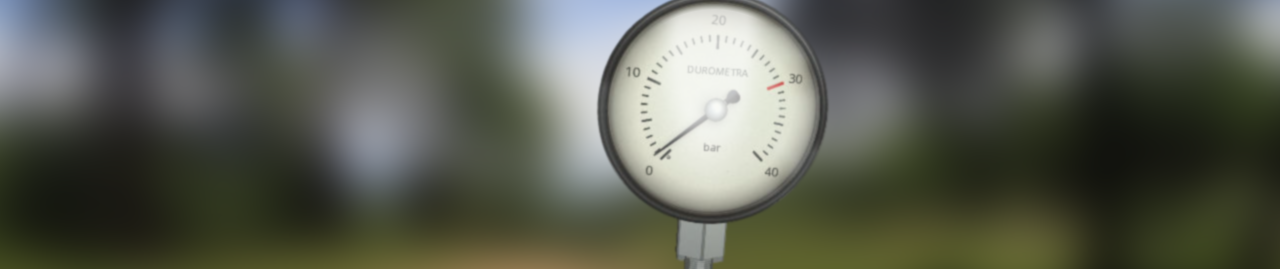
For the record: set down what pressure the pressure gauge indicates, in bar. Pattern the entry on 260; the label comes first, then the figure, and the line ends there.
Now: 1
